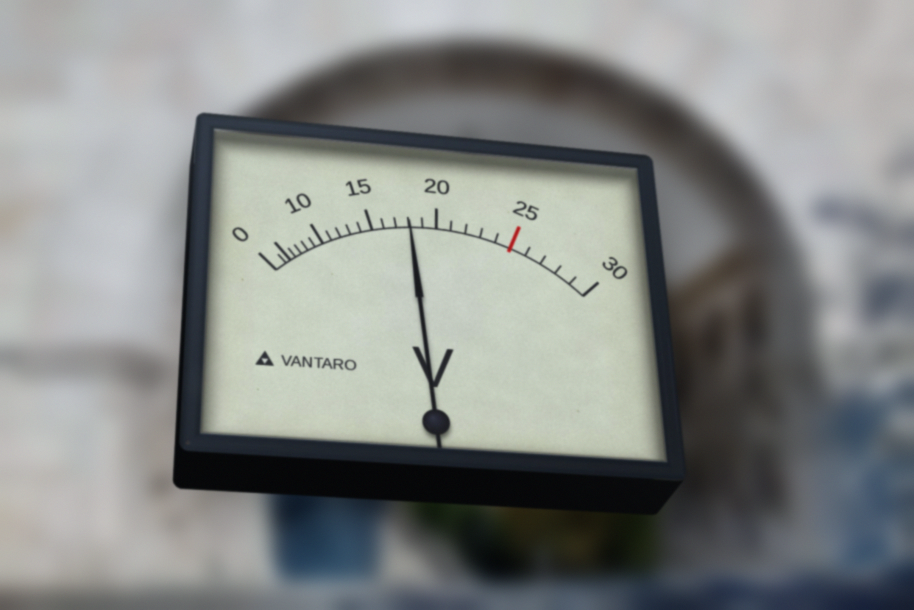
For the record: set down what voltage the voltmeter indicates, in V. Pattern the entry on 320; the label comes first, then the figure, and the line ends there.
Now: 18
